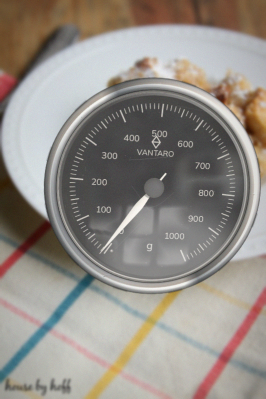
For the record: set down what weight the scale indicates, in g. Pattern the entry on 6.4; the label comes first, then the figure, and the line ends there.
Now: 10
